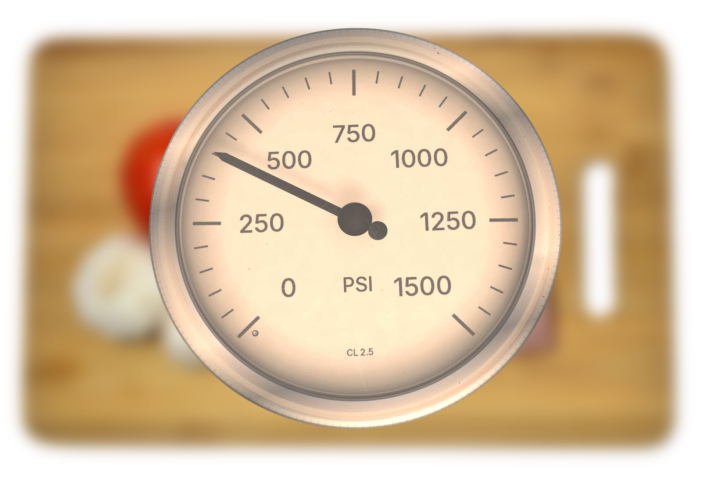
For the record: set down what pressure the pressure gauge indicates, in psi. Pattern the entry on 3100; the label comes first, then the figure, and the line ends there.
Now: 400
